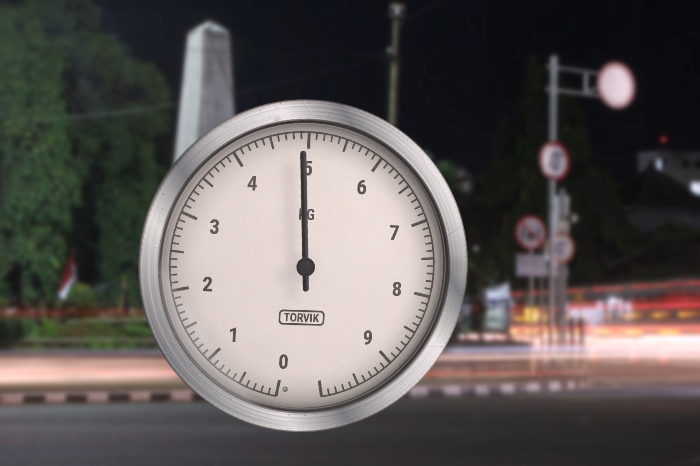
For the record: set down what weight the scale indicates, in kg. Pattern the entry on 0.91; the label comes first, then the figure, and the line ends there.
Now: 4.9
